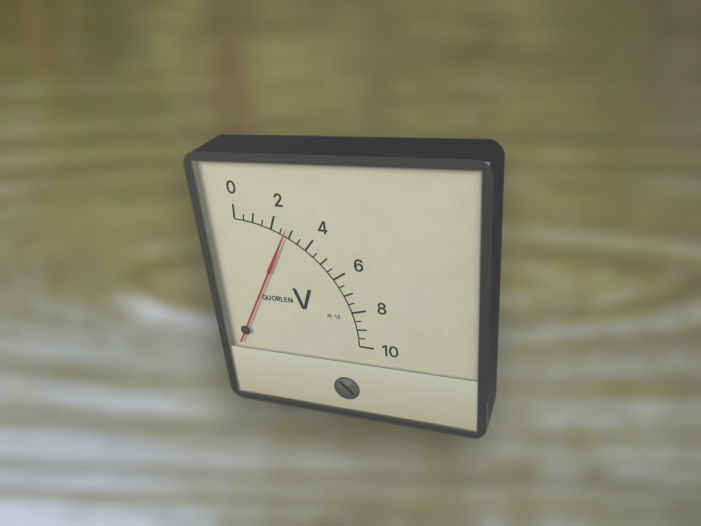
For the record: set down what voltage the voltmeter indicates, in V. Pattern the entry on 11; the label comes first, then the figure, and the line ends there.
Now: 2.75
